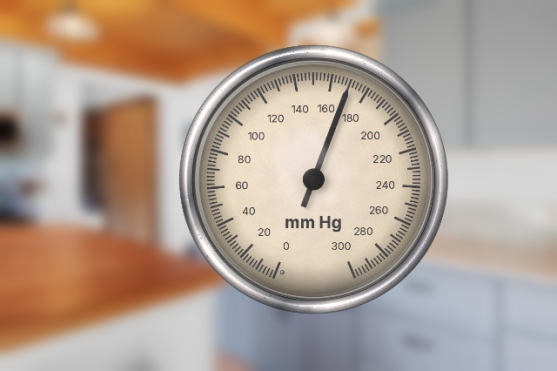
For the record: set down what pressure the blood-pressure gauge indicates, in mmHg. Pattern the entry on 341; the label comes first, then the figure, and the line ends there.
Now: 170
